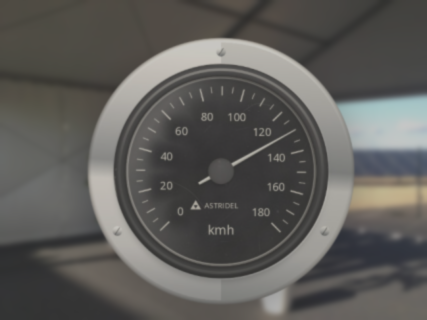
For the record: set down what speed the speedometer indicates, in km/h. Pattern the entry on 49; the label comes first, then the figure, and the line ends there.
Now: 130
